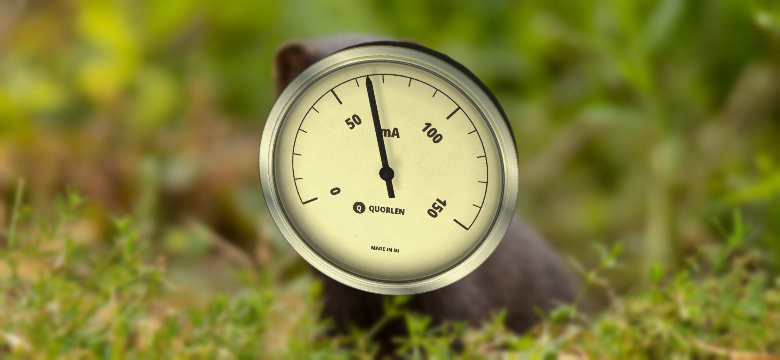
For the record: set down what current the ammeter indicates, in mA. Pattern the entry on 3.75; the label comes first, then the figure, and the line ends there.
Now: 65
